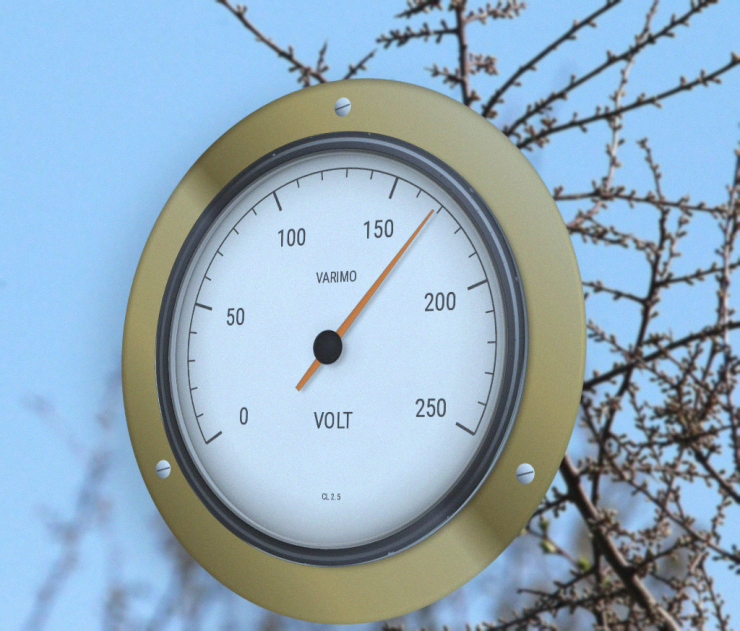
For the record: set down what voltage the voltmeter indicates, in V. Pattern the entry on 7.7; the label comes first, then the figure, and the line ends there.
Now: 170
